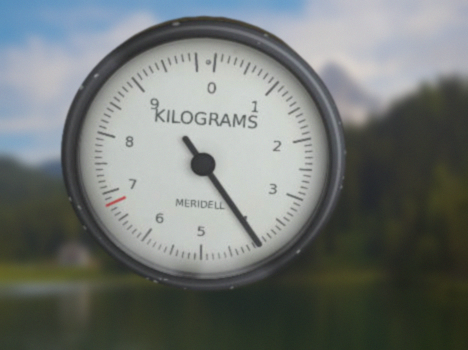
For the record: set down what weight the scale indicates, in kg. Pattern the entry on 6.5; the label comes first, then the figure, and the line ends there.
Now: 4
